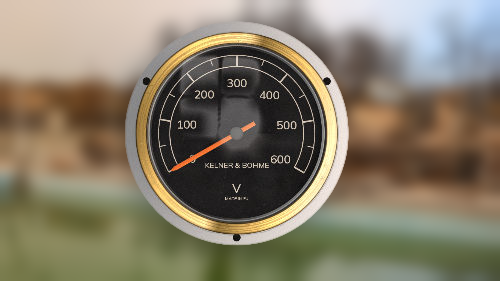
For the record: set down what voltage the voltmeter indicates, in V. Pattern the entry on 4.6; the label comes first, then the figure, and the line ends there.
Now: 0
